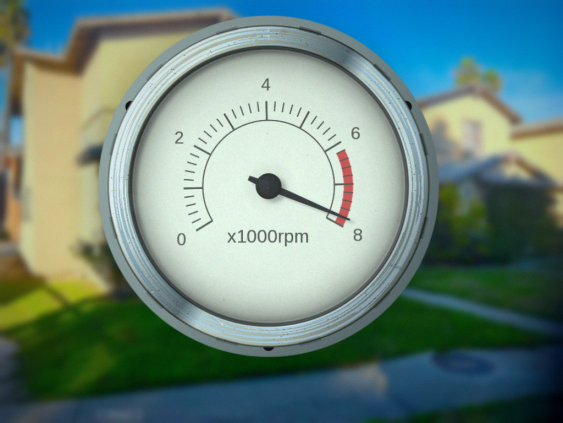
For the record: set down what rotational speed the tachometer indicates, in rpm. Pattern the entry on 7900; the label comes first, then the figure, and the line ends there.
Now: 7800
